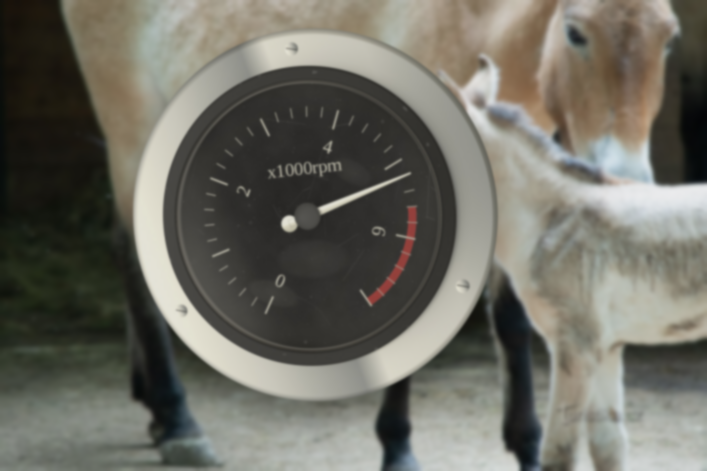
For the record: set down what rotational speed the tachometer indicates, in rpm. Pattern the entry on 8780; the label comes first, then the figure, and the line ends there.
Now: 5200
